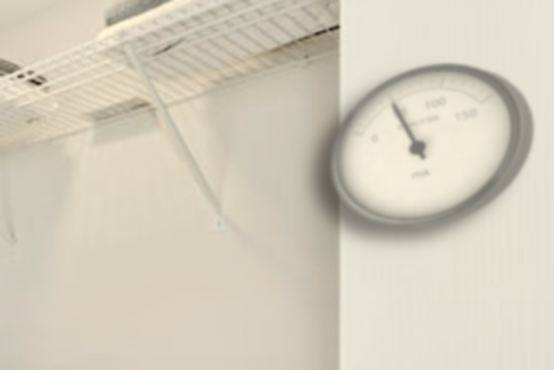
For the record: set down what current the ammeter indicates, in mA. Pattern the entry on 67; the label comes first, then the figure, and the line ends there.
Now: 50
